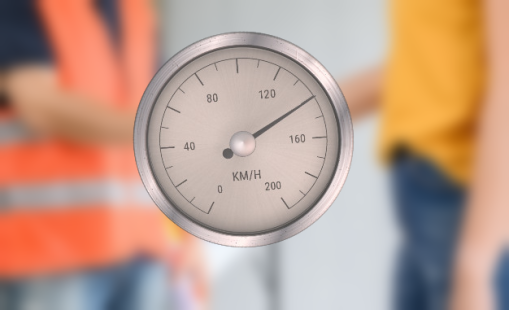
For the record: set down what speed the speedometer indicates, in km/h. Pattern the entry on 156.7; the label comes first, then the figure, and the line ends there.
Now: 140
